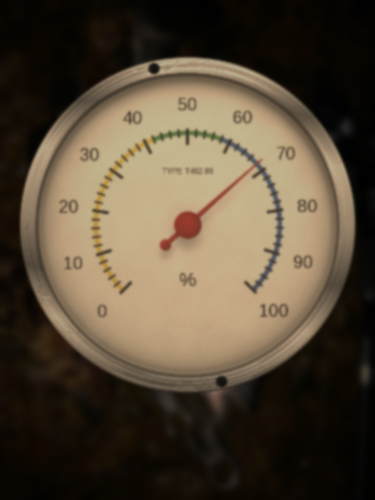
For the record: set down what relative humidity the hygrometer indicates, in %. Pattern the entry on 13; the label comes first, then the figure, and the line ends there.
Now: 68
